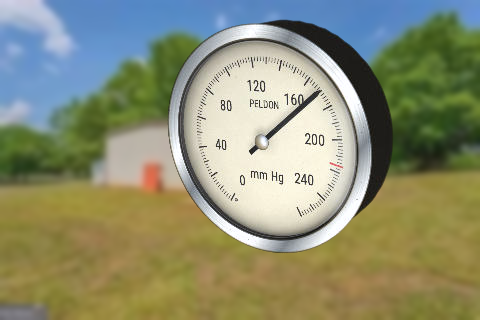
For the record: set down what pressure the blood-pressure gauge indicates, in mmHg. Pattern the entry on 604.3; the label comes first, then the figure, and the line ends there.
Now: 170
